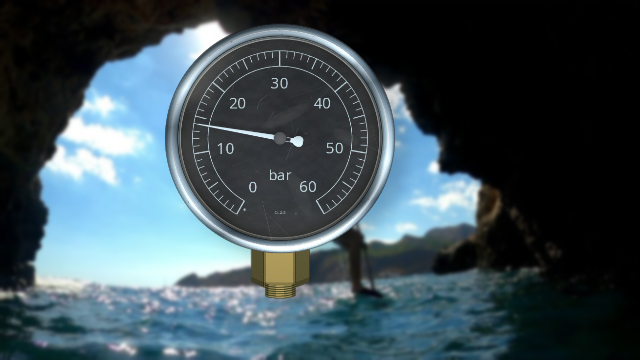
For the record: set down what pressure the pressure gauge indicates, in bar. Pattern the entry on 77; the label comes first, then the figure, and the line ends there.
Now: 14
